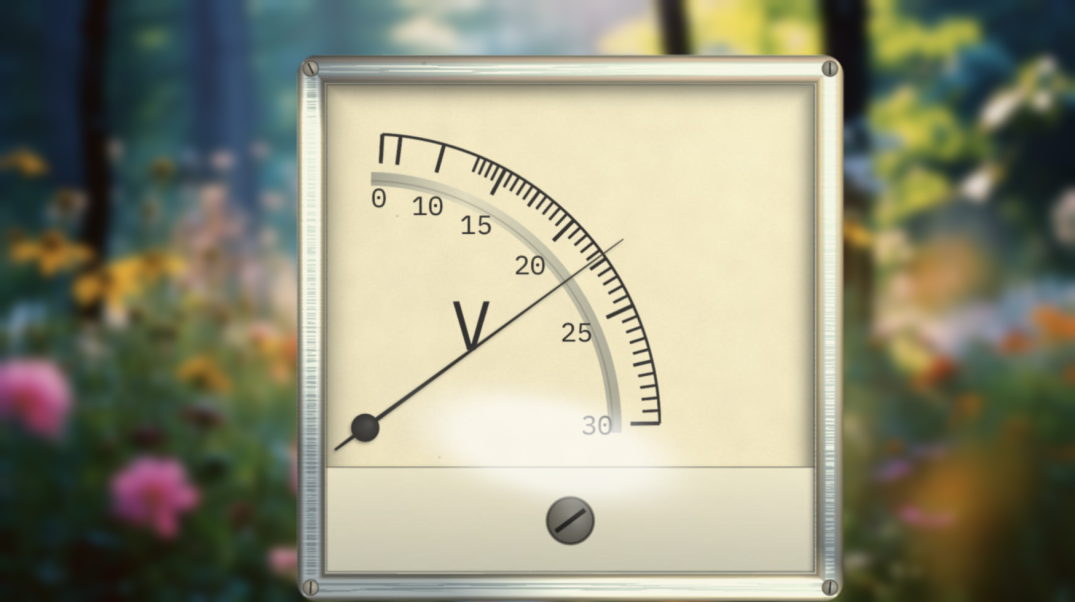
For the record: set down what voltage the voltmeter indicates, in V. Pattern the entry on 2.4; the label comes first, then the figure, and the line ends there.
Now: 22.25
